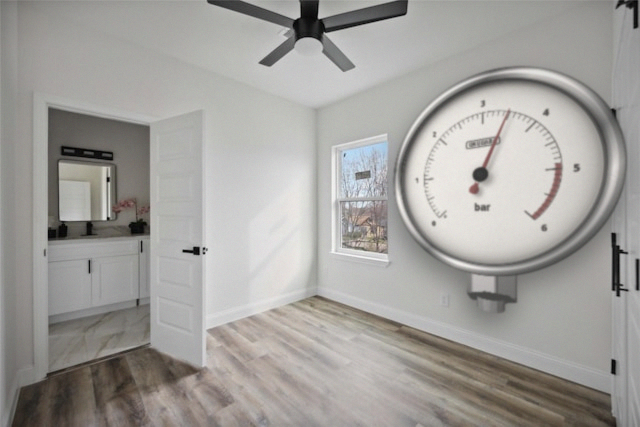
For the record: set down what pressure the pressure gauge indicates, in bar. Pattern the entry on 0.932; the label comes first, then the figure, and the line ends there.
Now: 3.5
